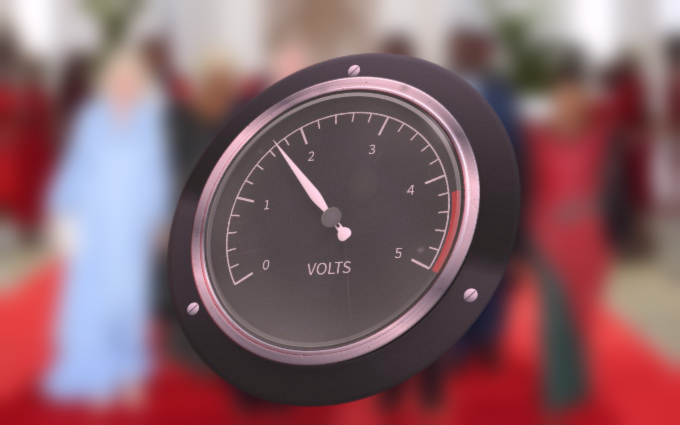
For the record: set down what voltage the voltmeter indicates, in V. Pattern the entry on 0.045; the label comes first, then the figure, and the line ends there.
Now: 1.7
